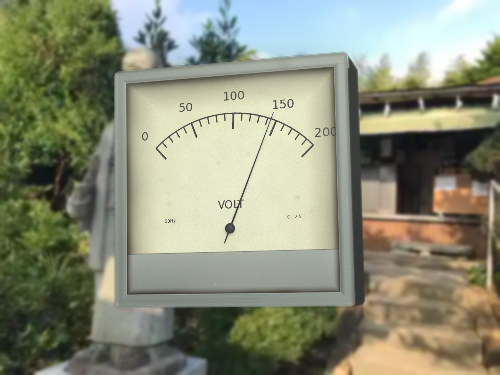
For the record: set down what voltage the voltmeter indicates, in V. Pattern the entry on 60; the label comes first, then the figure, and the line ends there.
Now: 145
